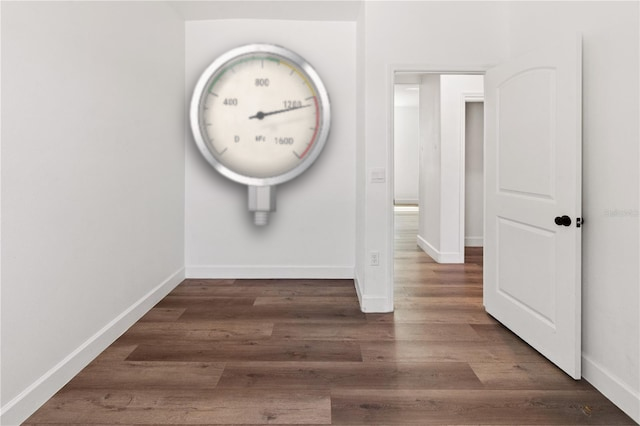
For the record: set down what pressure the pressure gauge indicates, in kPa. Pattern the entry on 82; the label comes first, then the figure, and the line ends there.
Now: 1250
